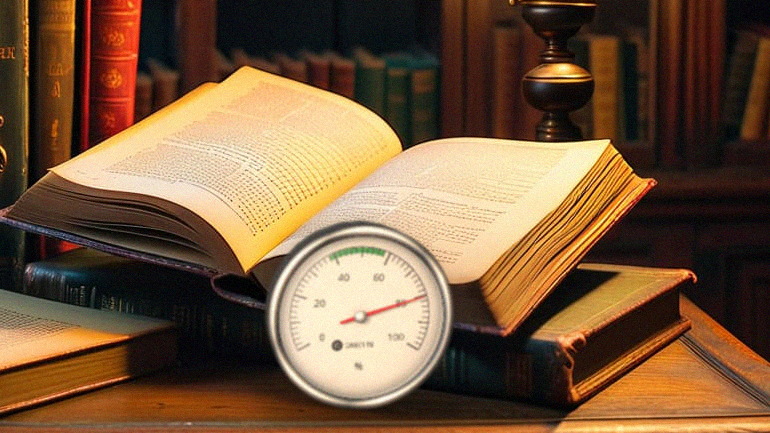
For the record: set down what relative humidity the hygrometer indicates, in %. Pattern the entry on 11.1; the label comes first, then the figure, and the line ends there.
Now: 80
